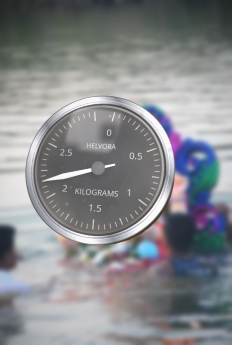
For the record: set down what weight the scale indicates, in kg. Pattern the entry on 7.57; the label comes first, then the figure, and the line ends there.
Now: 2.15
